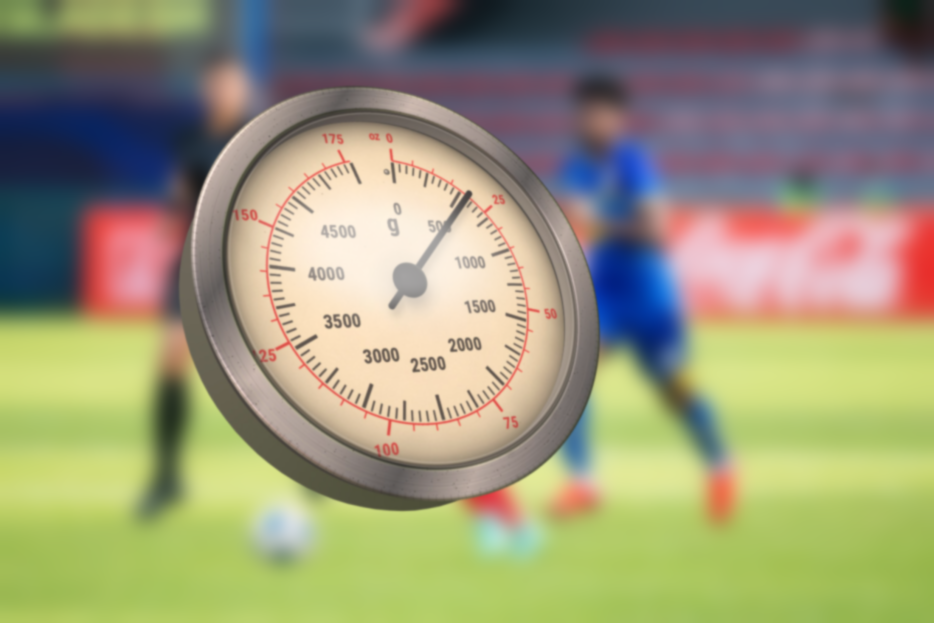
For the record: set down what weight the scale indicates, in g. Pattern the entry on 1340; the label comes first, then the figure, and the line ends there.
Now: 550
